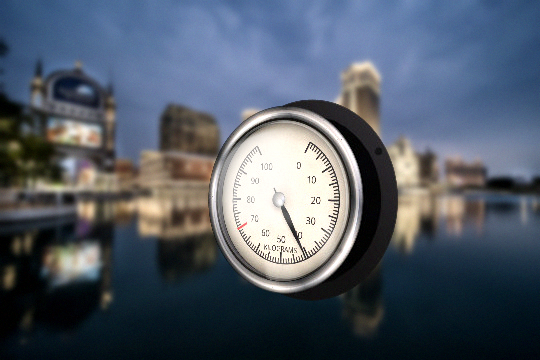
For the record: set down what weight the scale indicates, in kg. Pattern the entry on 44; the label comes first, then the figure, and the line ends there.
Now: 40
